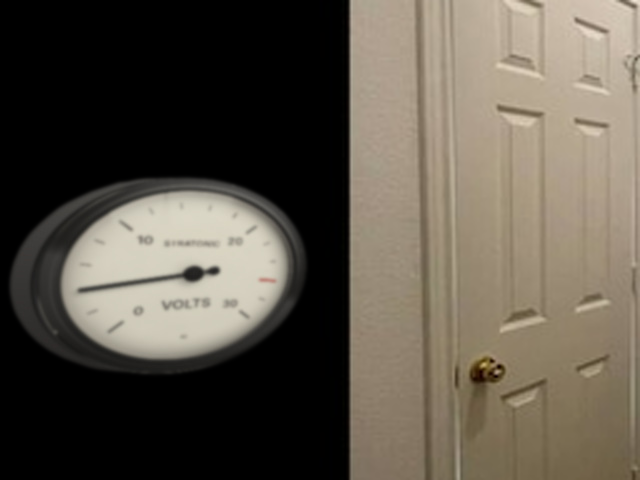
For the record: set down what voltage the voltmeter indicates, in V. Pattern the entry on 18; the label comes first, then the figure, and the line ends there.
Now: 4
